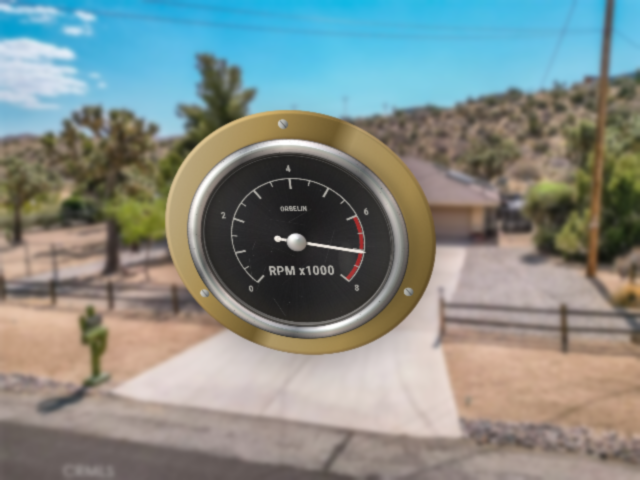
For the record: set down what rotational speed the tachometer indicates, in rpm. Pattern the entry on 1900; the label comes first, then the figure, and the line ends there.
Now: 7000
